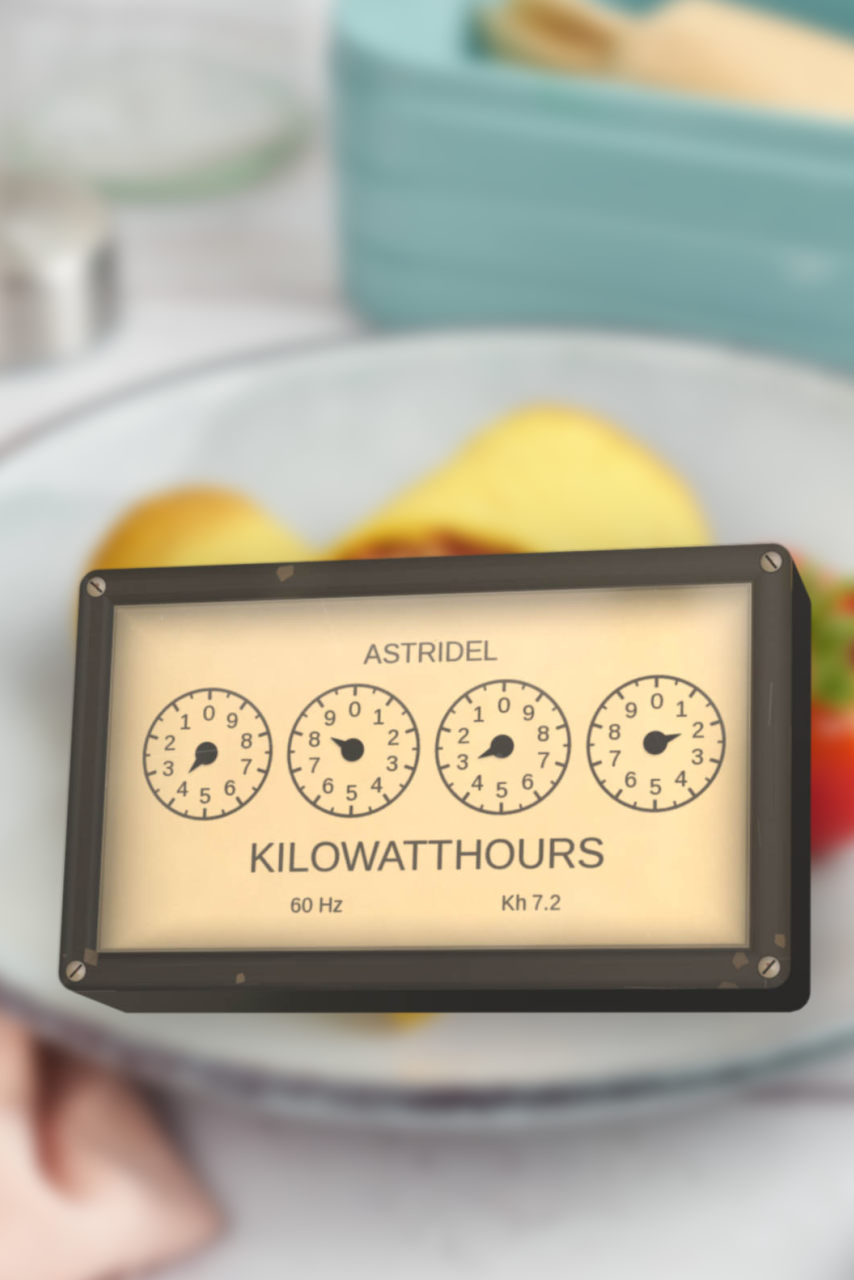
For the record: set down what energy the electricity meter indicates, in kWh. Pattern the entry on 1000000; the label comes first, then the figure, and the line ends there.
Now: 3832
